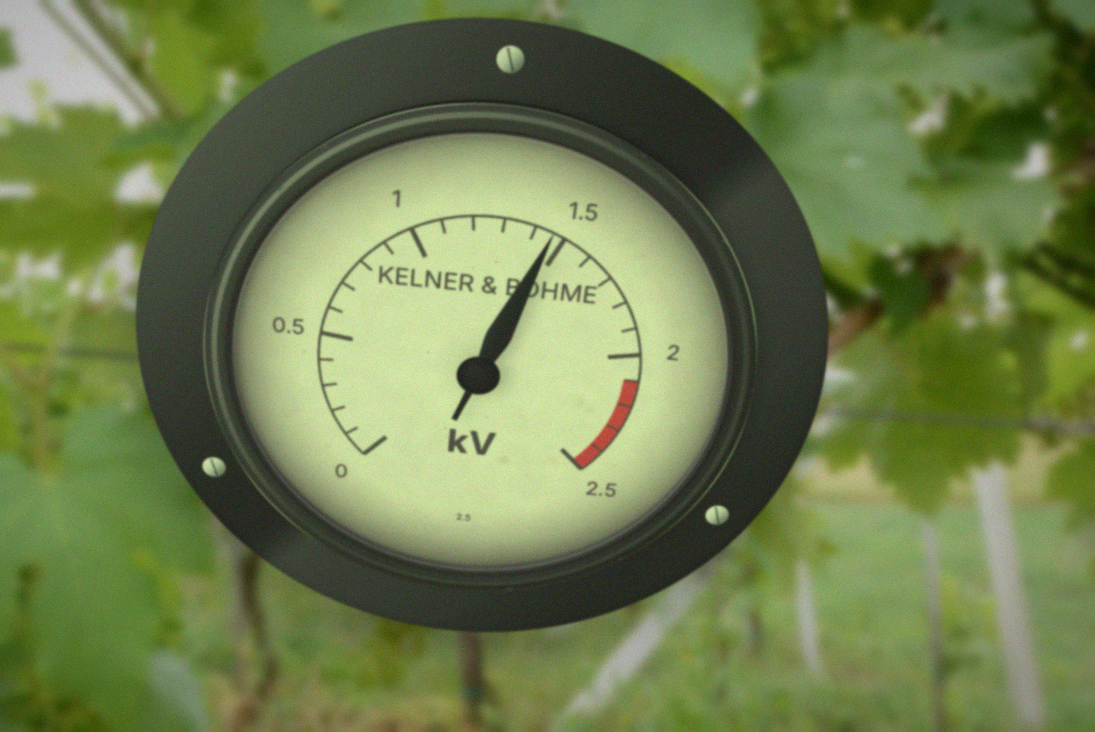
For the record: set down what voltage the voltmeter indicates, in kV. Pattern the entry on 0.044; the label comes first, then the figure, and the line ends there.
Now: 1.45
